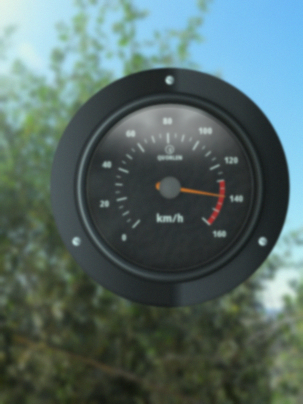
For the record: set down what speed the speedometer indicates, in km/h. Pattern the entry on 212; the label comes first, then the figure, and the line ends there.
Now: 140
